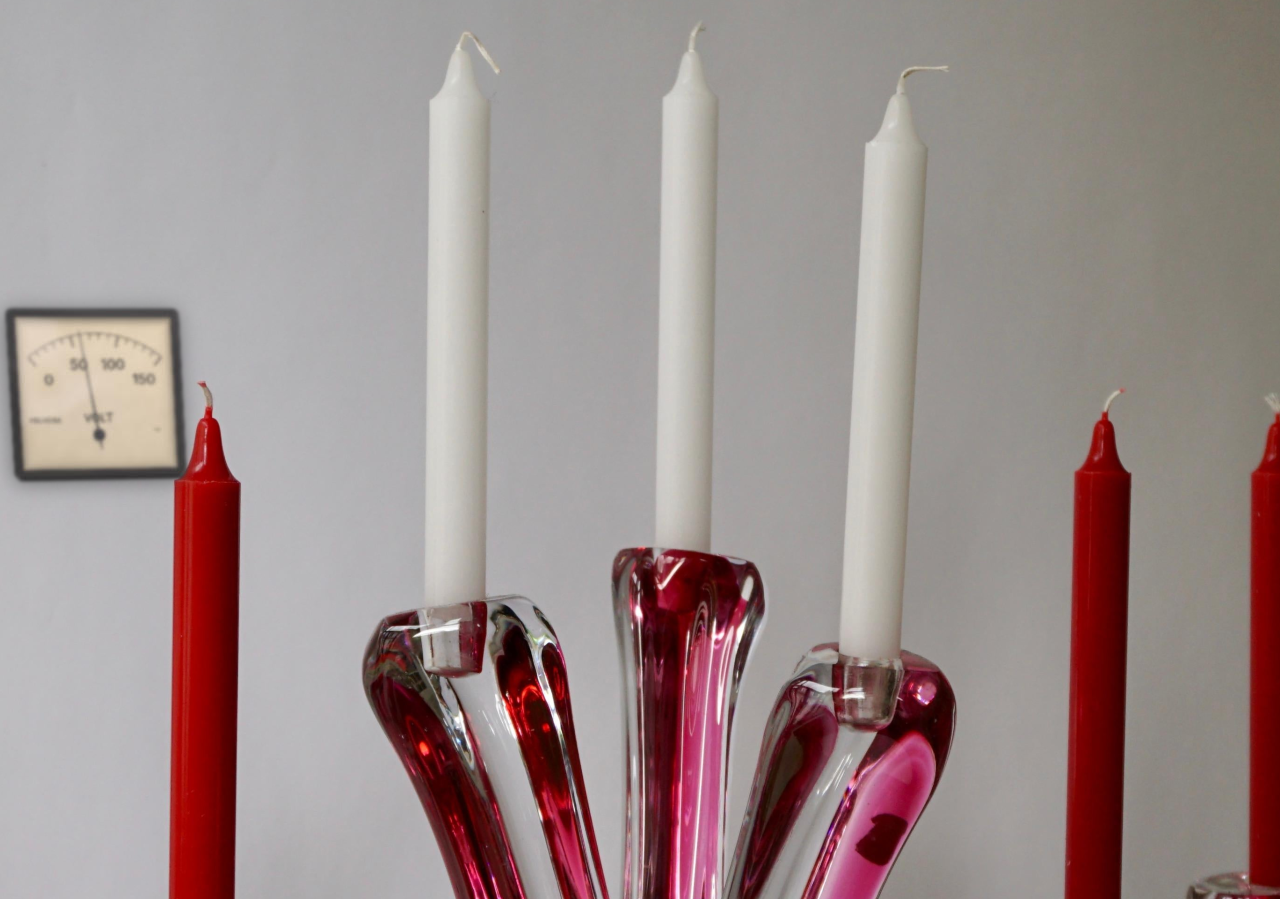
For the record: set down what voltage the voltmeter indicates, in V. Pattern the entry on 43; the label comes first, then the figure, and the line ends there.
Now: 60
